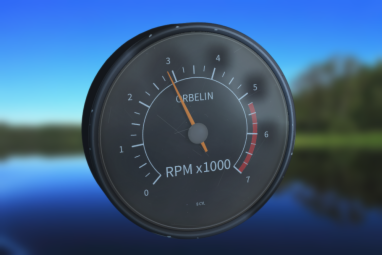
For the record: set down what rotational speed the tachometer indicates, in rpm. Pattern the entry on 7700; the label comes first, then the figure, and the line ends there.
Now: 2875
